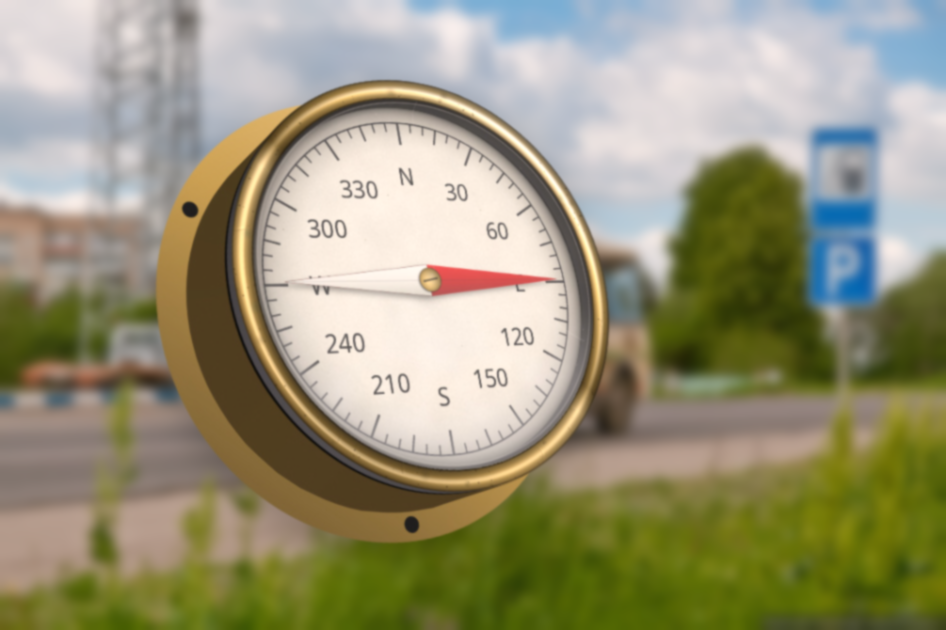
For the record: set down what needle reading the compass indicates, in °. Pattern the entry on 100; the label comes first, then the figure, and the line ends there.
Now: 90
